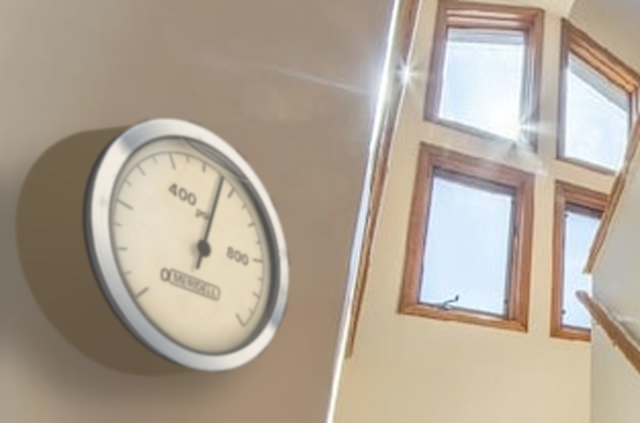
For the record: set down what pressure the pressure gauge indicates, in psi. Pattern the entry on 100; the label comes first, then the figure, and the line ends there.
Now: 550
